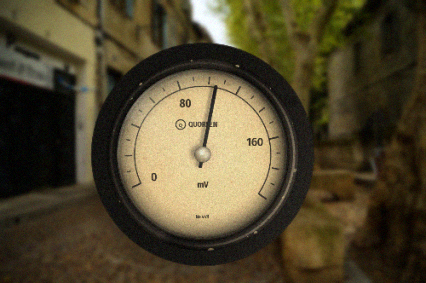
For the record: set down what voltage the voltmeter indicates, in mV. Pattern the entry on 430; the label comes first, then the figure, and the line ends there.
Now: 105
